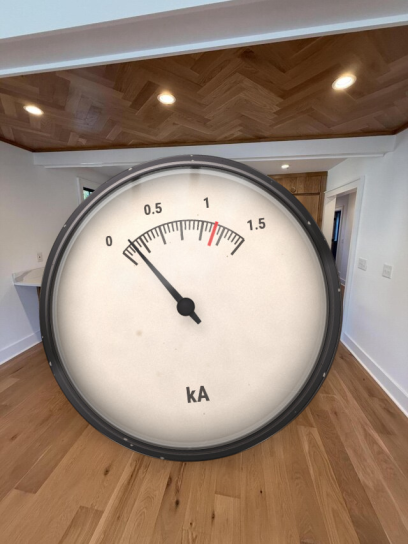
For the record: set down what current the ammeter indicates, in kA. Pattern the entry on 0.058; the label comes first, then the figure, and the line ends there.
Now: 0.15
